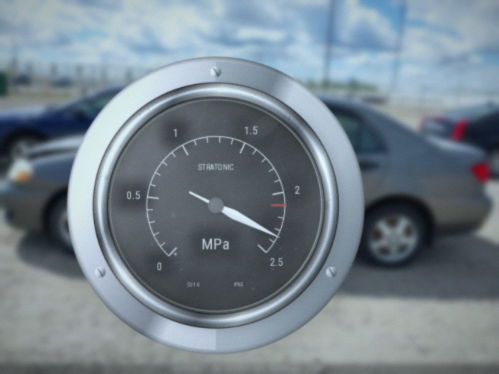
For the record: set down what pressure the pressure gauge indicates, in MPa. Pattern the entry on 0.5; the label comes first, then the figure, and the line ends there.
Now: 2.35
